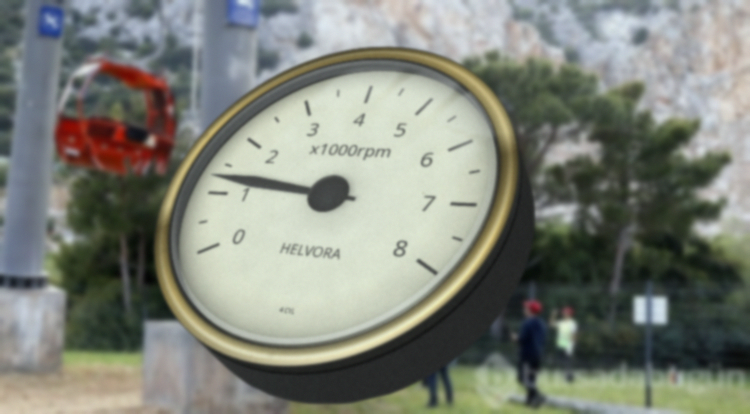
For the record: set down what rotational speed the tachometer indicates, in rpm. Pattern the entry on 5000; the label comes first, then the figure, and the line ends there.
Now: 1250
